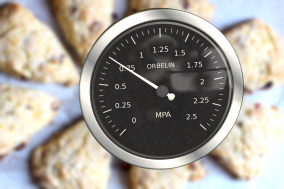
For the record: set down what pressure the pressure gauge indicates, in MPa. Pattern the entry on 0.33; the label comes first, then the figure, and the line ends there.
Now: 0.75
